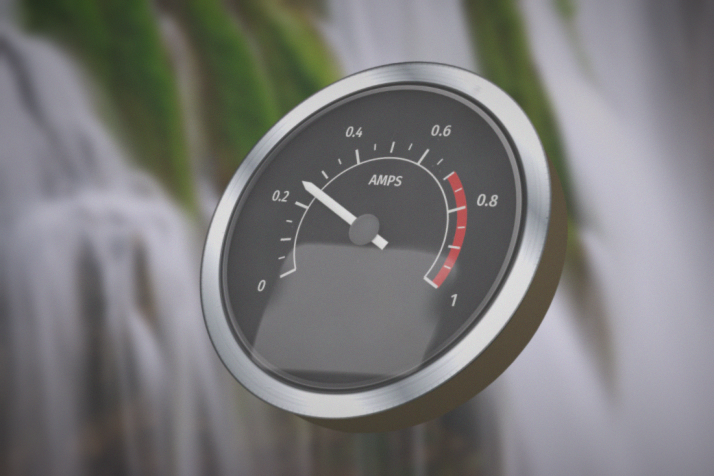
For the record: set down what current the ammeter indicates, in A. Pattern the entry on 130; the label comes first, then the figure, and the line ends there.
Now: 0.25
